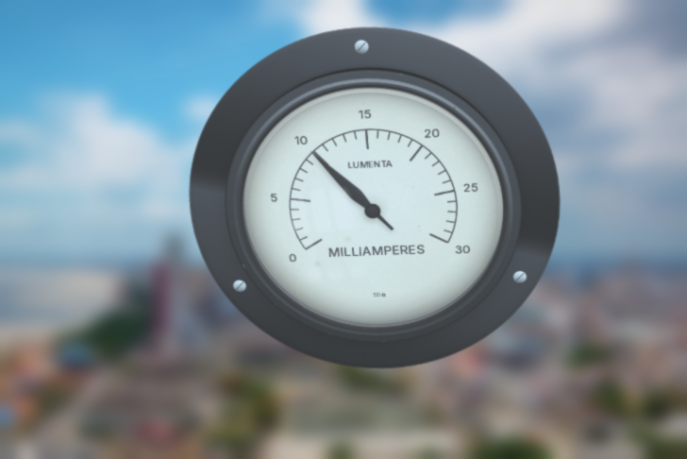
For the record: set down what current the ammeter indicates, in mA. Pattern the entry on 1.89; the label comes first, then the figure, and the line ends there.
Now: 10
